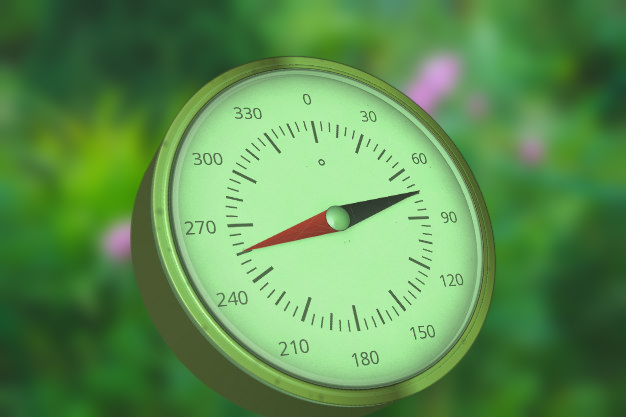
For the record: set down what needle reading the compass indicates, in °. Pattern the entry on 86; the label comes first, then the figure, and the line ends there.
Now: 255
